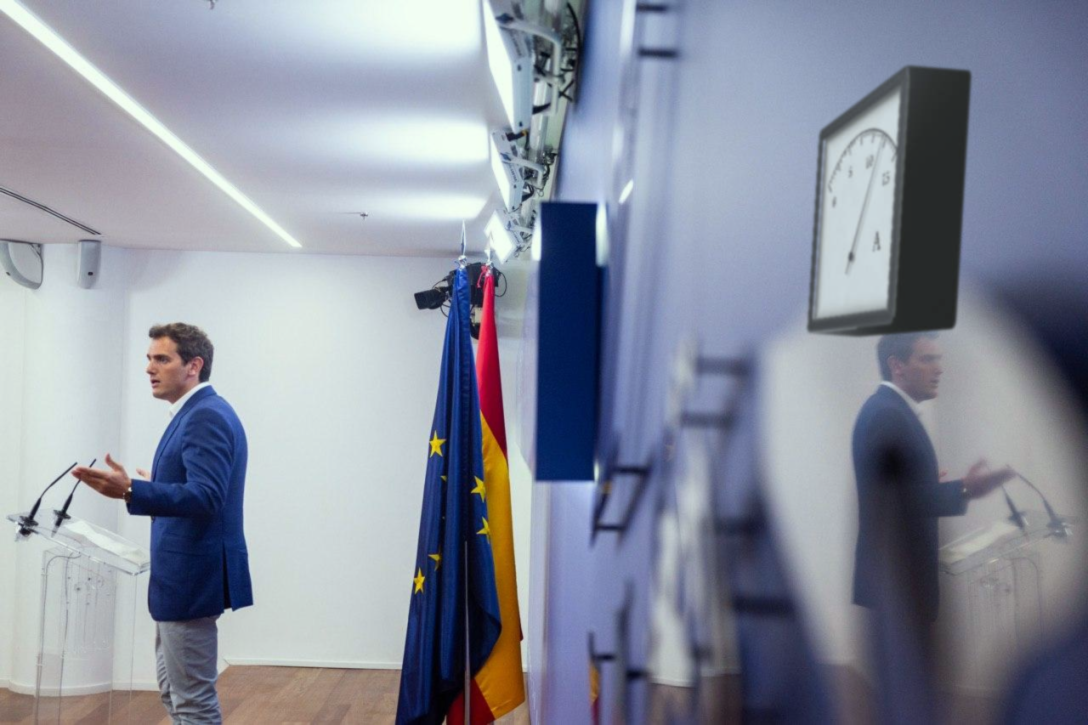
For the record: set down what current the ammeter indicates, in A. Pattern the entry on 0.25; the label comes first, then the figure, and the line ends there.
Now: 12.5
